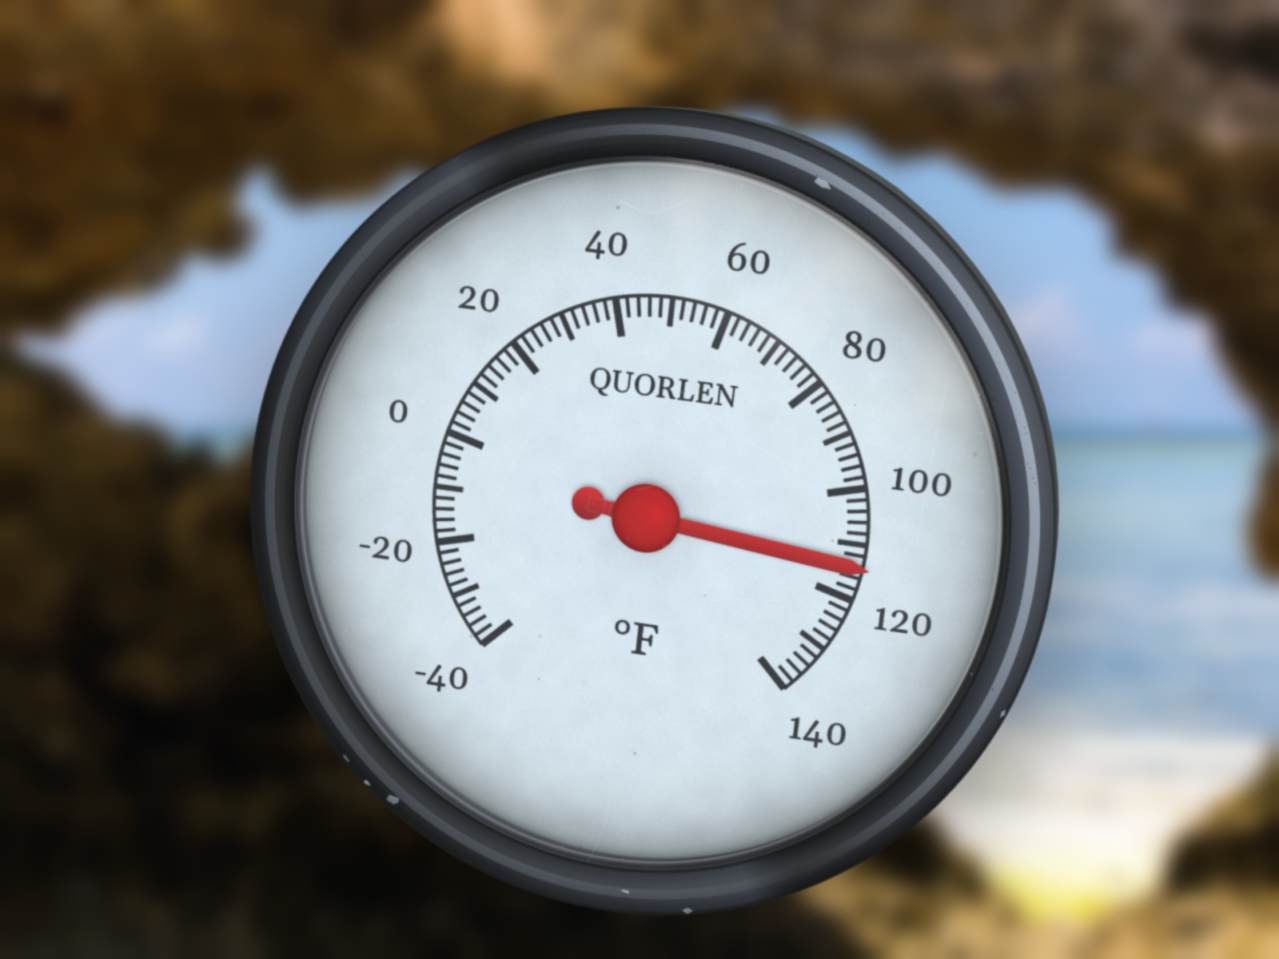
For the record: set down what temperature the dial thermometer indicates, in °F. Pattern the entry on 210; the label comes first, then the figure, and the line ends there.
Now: 114
